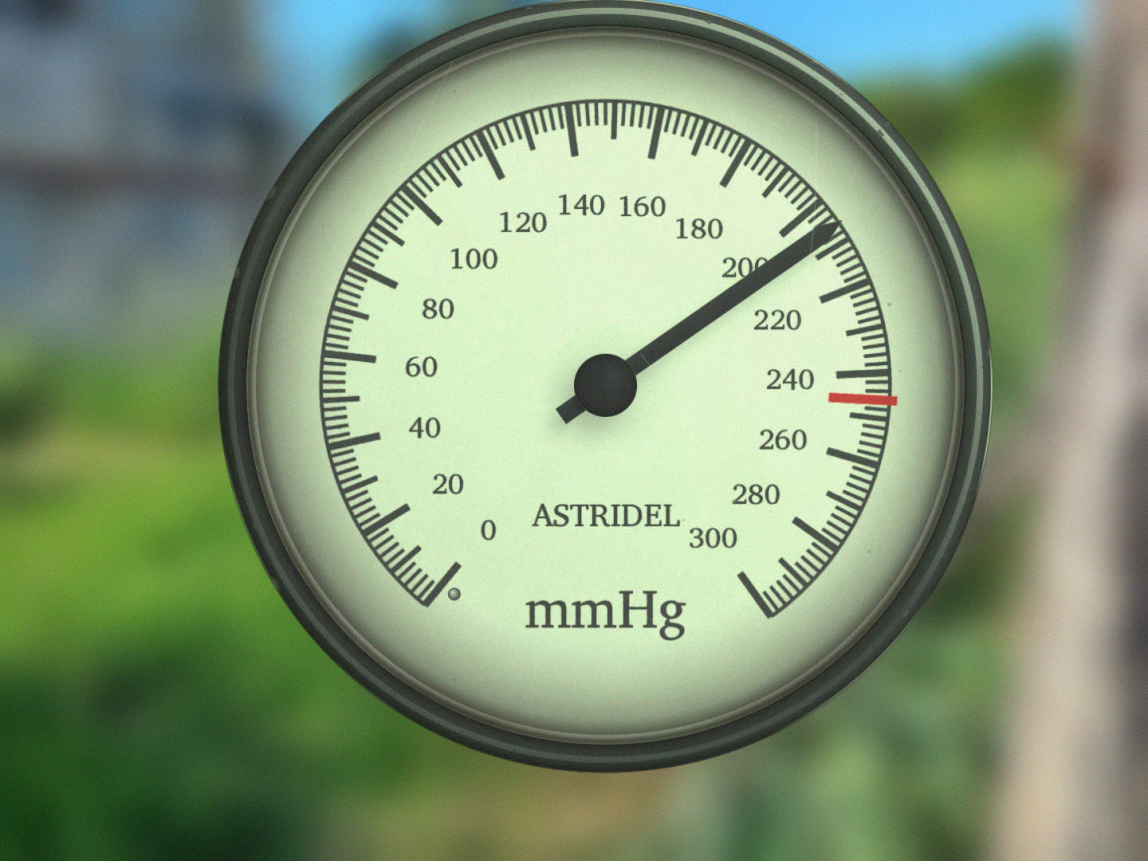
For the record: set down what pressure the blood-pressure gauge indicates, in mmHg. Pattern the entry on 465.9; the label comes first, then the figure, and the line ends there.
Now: 206
